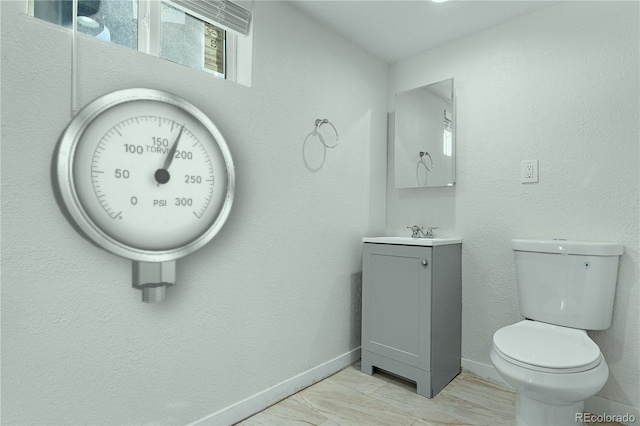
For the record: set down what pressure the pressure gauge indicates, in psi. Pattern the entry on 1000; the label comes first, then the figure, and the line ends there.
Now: 175
